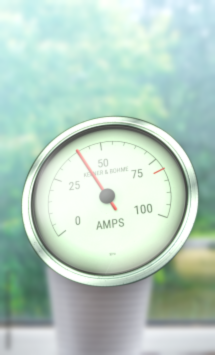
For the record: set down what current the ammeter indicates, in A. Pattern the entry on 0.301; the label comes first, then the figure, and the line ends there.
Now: 40
